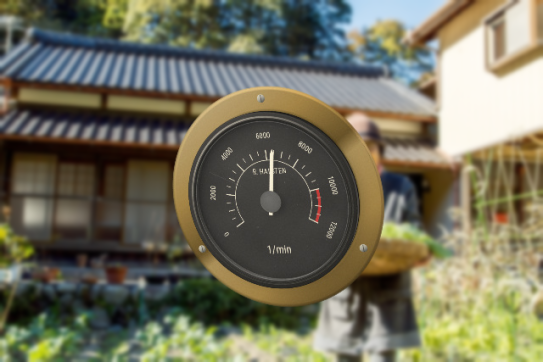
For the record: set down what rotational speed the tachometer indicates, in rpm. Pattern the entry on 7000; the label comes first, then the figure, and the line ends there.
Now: 6500
